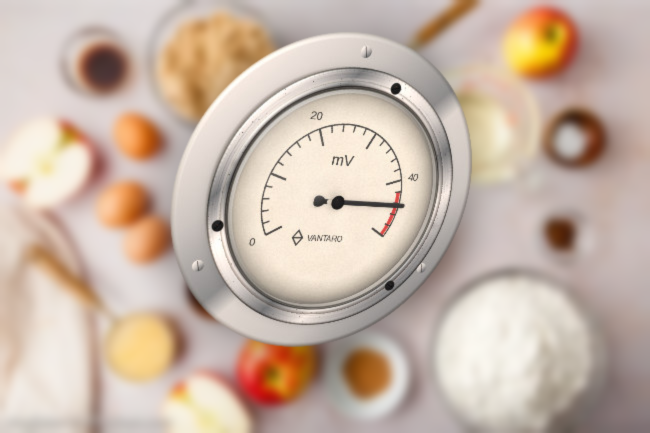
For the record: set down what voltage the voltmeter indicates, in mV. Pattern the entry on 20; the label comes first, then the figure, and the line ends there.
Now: 44
